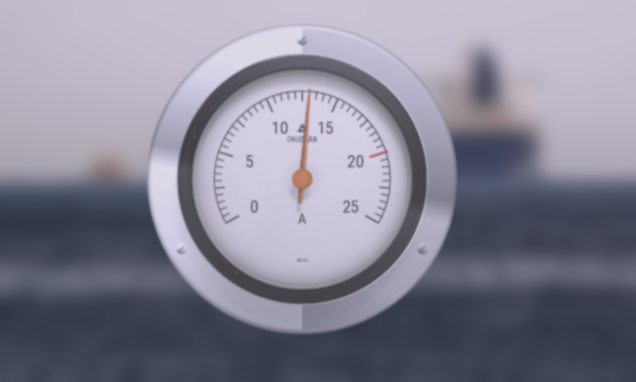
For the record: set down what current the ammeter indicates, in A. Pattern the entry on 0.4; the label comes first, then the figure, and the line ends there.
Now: 13
